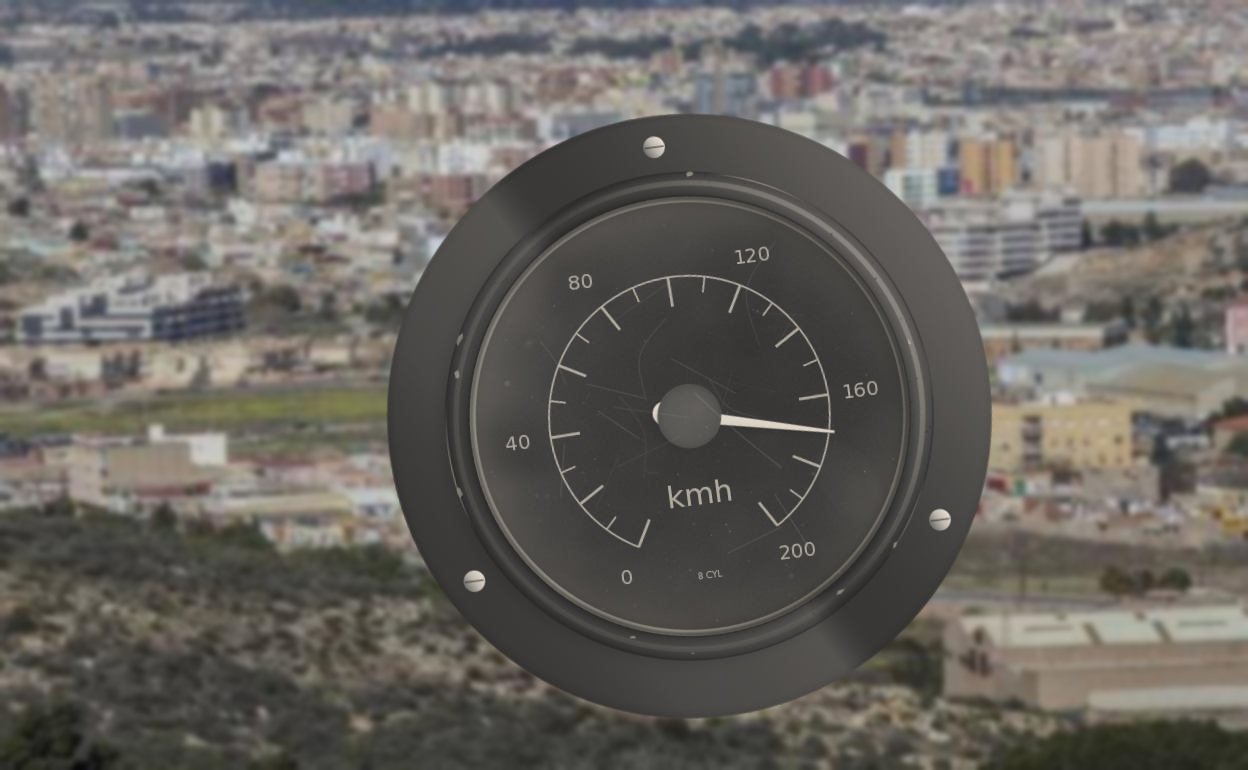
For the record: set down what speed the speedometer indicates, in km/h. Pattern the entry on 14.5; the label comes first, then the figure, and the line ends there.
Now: 170
